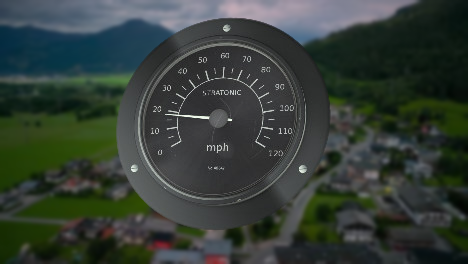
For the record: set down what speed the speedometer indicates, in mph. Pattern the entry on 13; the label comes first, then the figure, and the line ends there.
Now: 17.5
